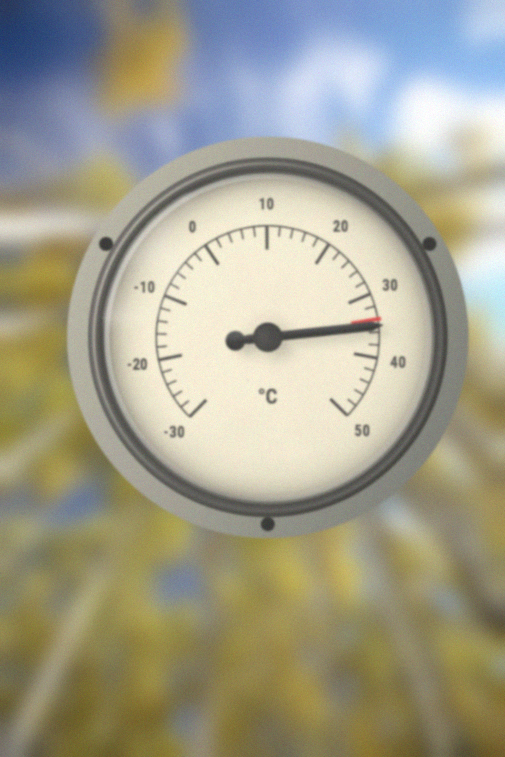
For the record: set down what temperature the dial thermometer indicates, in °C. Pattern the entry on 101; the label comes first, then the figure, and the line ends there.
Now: 35
